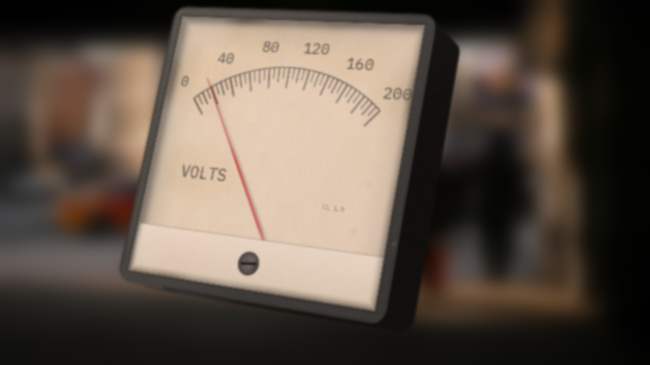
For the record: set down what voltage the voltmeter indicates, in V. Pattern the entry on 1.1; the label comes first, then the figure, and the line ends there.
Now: 20
